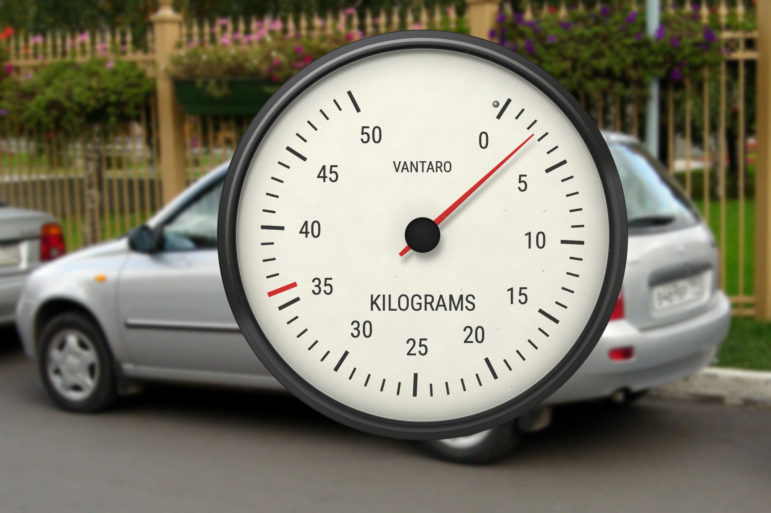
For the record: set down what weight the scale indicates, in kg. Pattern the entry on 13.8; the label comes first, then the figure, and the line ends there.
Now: 2.5
